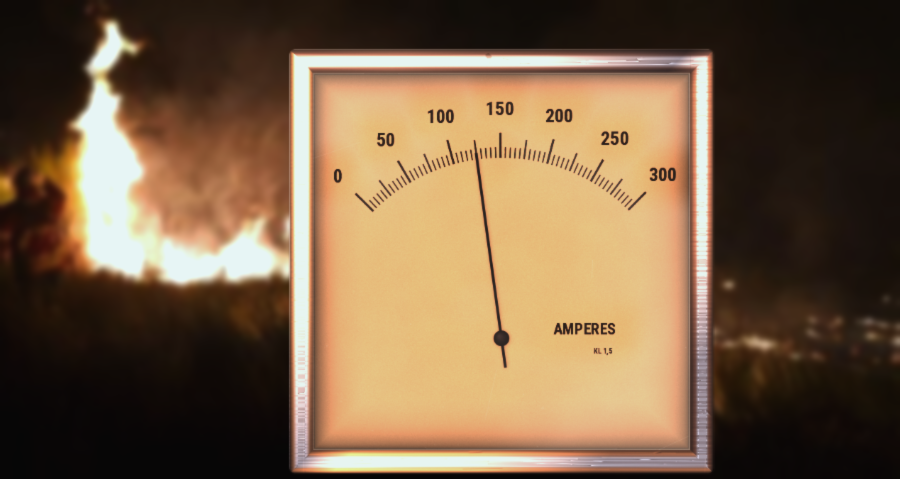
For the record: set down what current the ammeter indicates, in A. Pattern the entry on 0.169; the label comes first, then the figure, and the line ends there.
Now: 125
